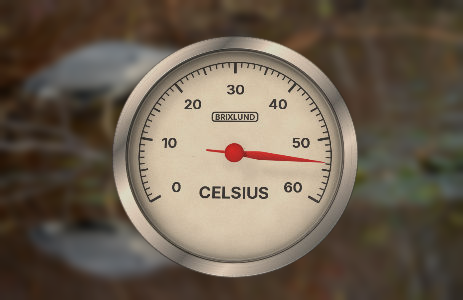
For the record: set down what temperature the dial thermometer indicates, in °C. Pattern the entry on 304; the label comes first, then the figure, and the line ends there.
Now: 54
